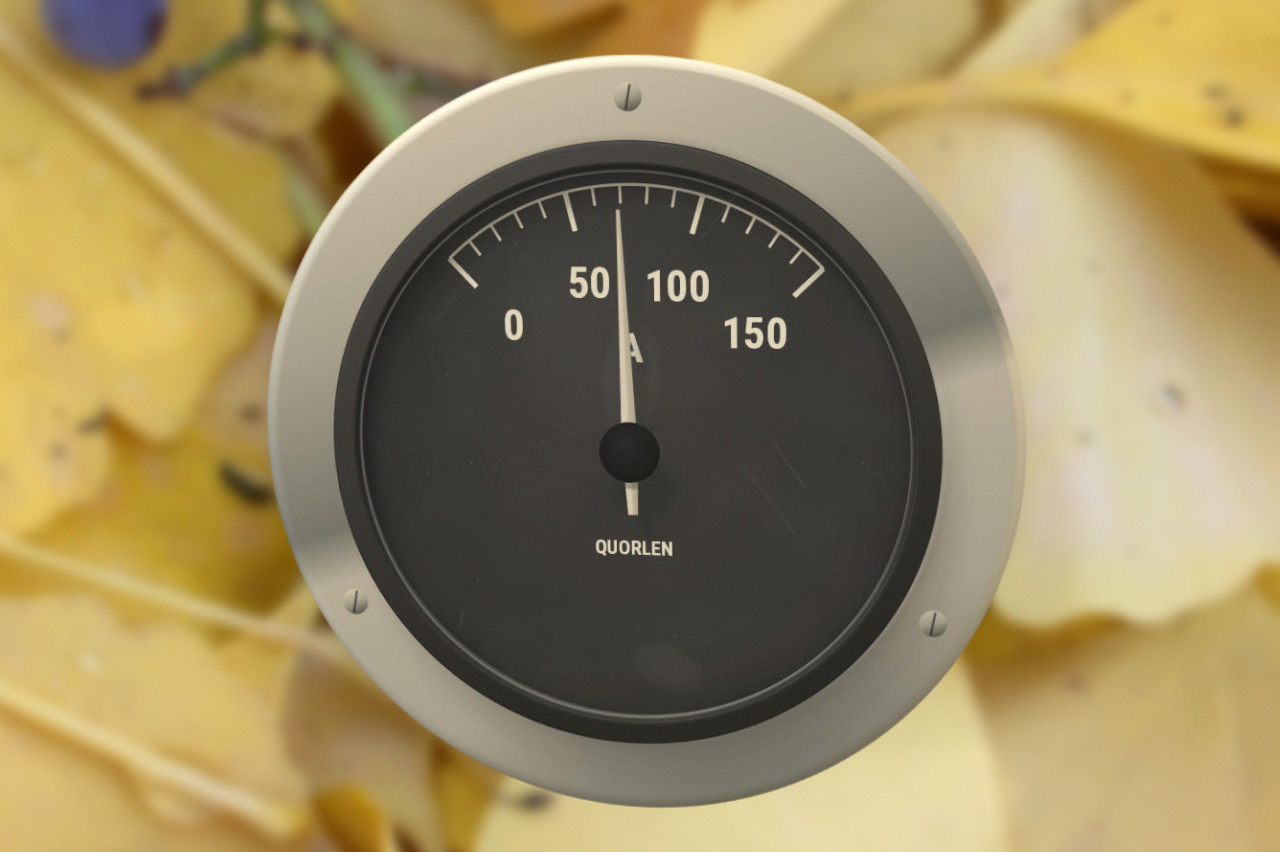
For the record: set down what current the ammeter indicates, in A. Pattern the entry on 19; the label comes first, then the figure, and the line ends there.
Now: 70
